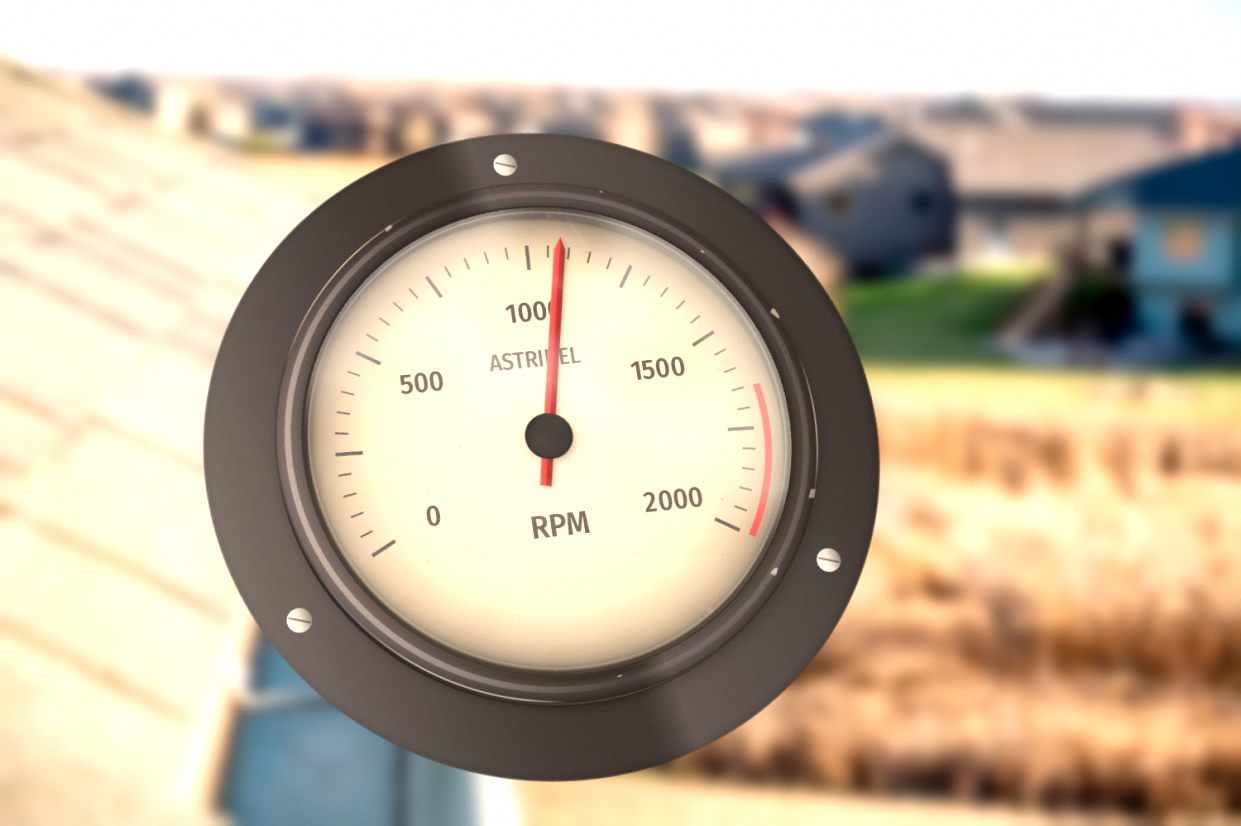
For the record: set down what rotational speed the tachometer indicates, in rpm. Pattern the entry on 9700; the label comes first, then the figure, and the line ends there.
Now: 1075
